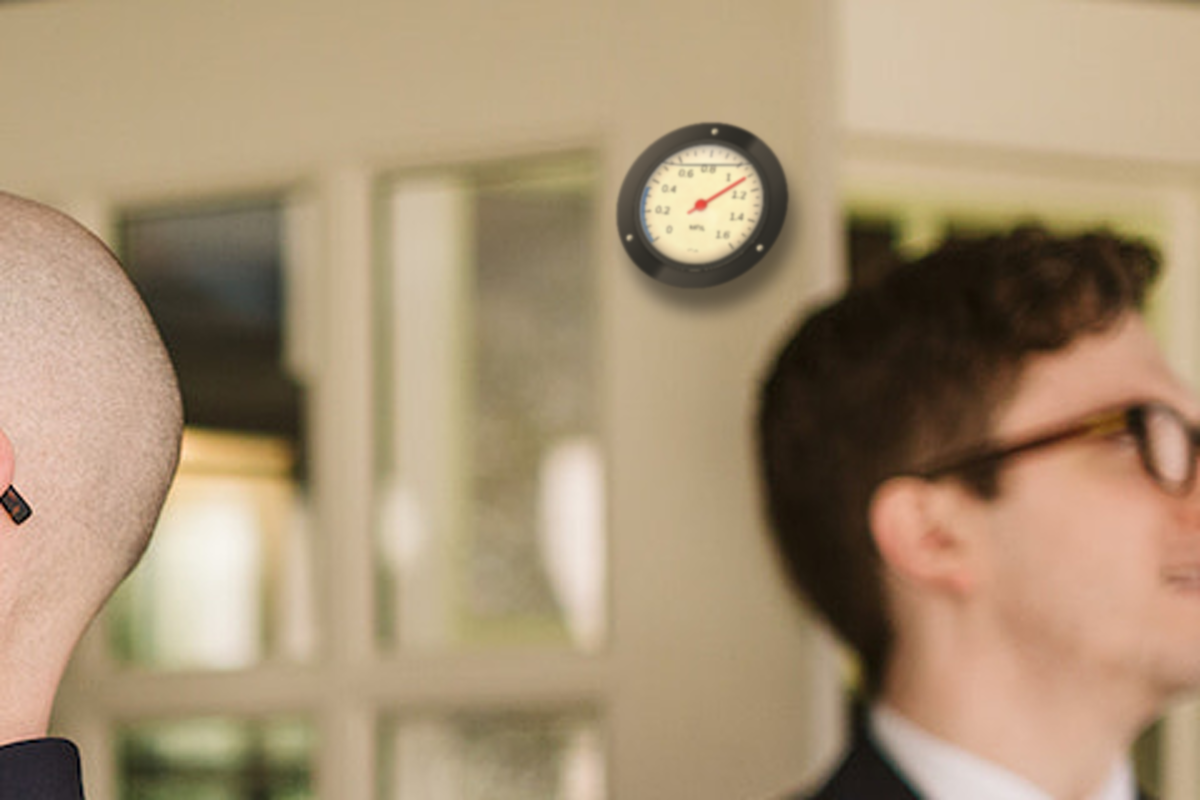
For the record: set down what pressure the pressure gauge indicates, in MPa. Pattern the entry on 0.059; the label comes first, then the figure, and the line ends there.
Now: 1.1
